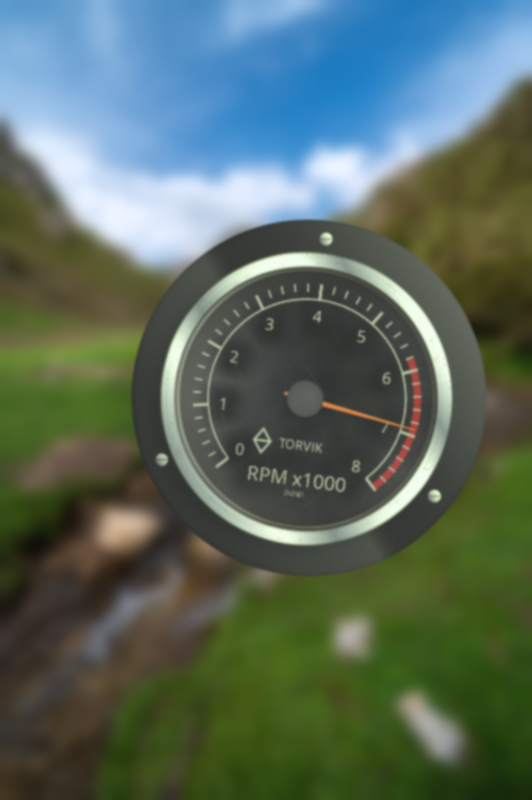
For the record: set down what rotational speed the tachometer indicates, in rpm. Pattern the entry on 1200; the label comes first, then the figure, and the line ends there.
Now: 6900
